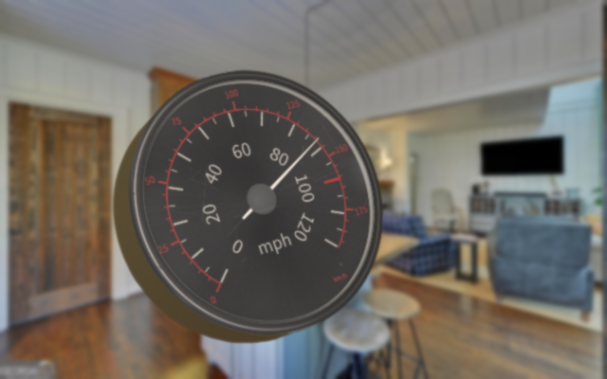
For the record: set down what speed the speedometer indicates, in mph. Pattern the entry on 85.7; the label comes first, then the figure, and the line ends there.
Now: 87.5
